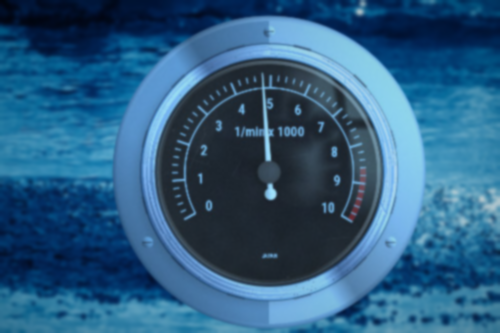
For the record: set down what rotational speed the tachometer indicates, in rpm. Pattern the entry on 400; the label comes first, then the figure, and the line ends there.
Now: 4800
